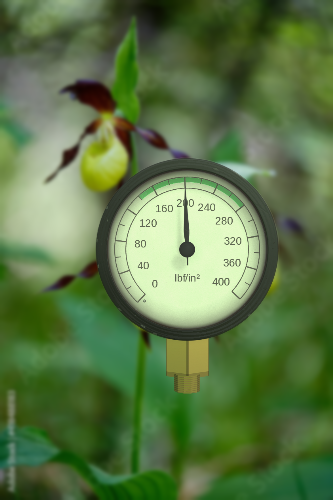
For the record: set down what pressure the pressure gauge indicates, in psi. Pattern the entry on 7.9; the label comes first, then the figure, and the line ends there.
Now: 200
